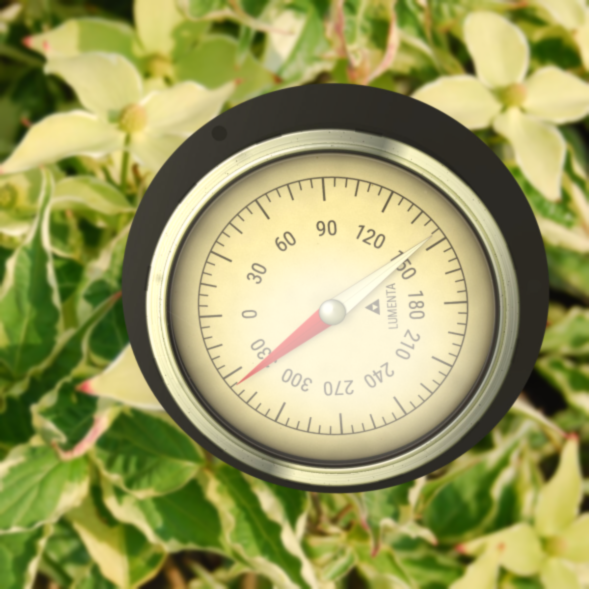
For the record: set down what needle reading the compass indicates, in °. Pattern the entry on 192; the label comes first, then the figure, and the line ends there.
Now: 325
